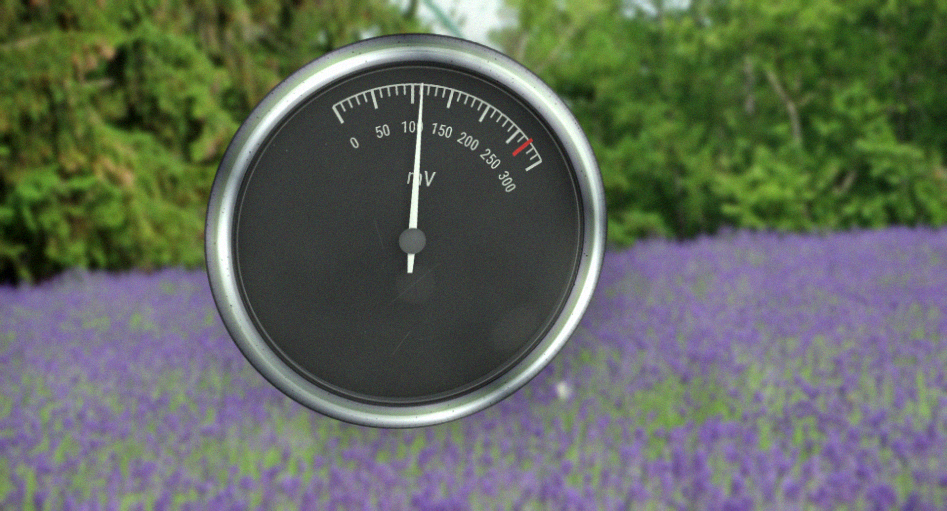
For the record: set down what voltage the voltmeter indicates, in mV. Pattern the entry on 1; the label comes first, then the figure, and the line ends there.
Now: 110
